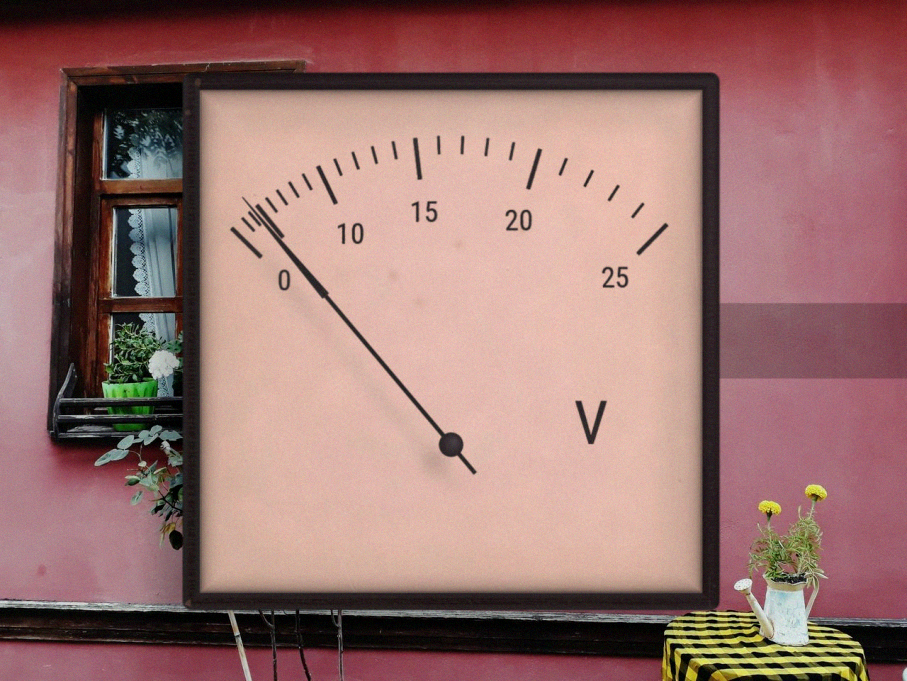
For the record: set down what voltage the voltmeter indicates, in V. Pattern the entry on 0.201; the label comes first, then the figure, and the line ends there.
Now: 4.5
